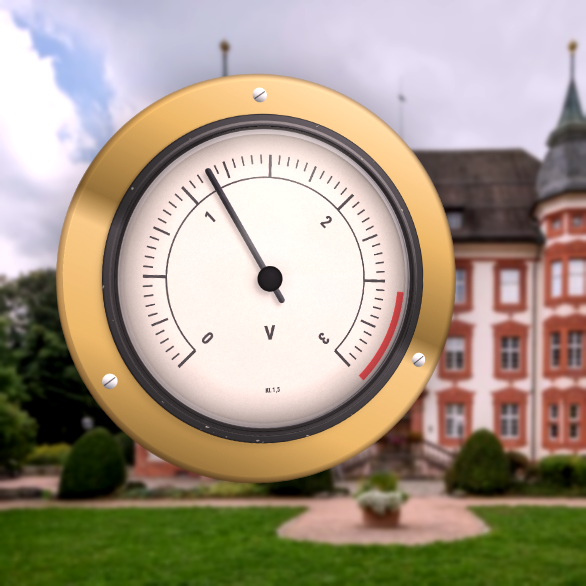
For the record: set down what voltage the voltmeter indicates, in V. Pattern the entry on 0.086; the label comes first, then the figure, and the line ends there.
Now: 1.15
